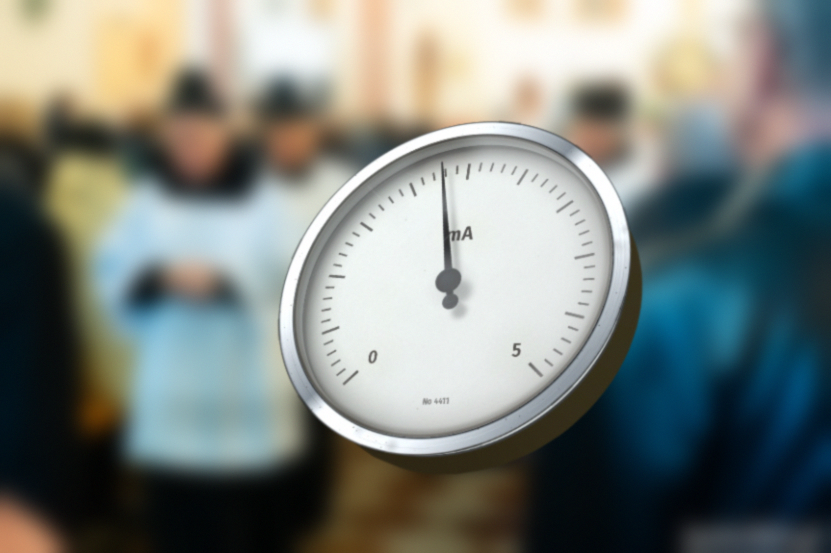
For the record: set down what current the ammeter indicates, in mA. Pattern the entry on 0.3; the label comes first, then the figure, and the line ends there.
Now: 2.3
